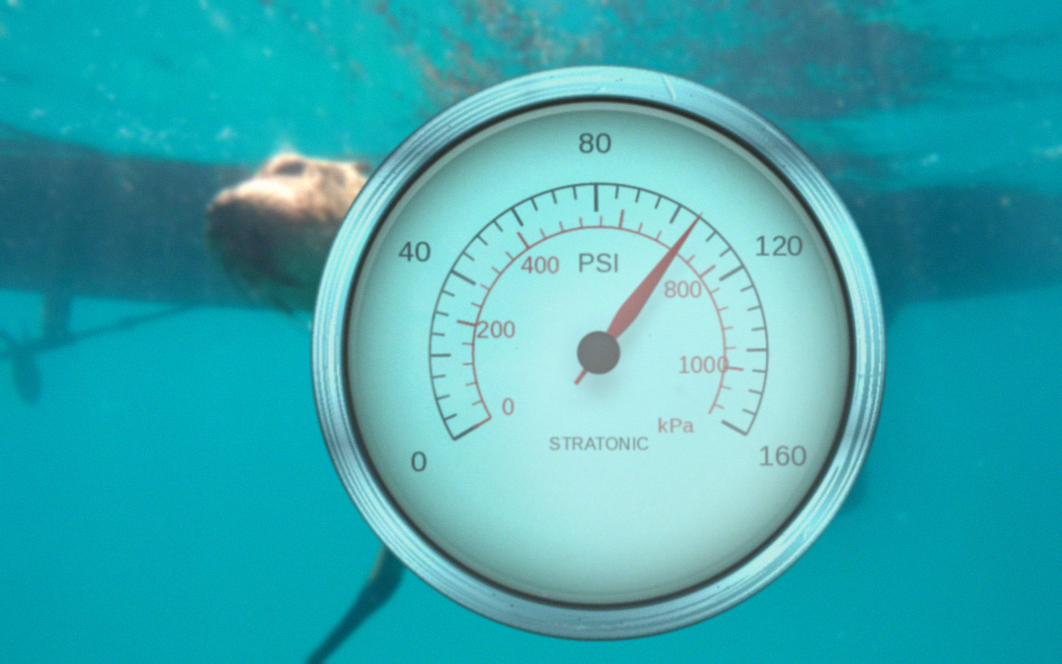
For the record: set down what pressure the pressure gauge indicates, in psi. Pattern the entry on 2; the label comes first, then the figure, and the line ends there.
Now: 105
